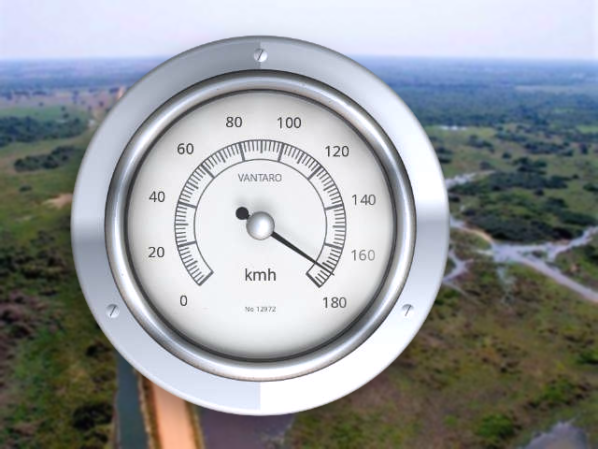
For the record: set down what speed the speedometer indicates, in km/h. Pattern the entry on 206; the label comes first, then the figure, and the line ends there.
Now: 172
